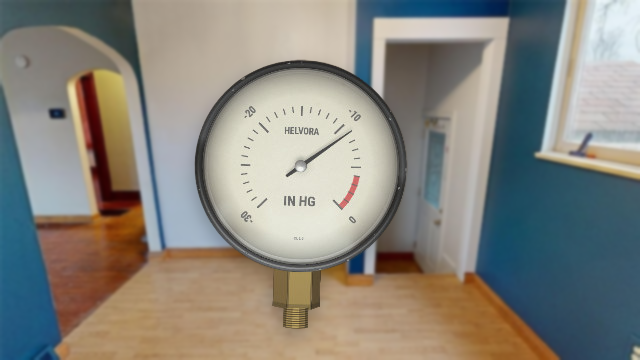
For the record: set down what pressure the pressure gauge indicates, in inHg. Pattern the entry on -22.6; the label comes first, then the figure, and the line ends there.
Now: -9
